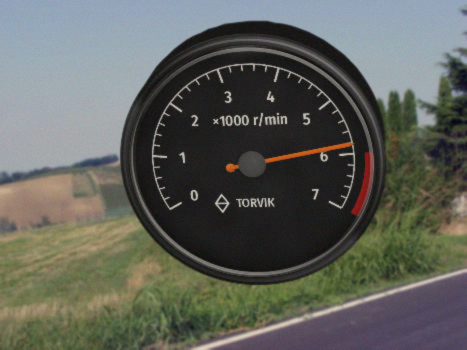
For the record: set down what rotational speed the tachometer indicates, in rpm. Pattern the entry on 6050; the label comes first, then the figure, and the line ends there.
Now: 5800
